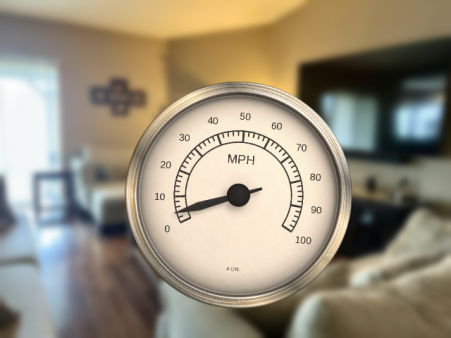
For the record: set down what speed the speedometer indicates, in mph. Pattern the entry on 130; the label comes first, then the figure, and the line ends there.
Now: 4
